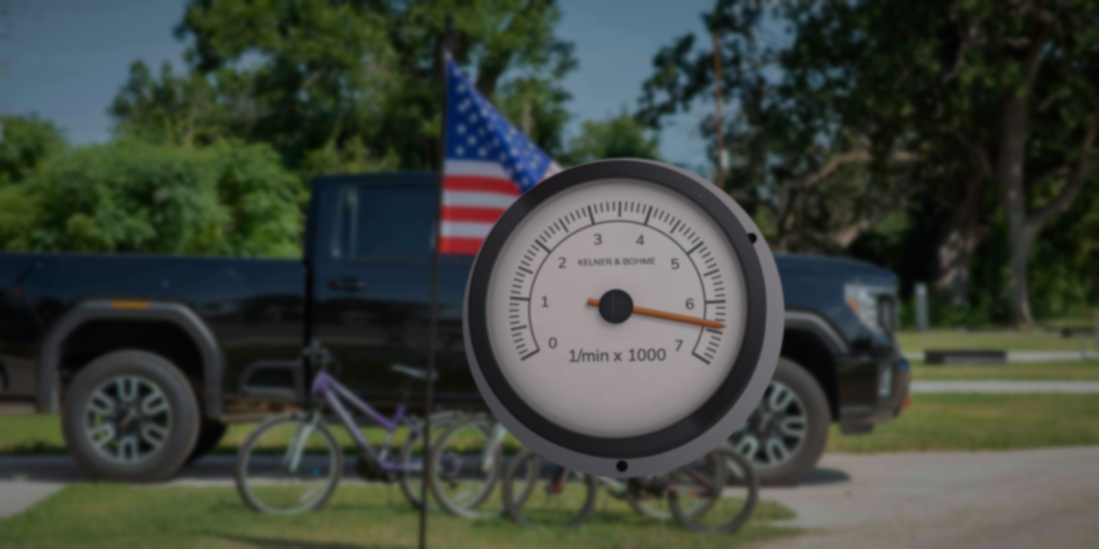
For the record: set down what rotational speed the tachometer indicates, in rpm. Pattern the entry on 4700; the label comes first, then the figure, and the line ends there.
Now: 6400
